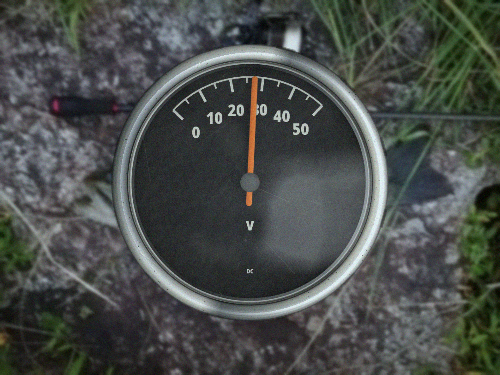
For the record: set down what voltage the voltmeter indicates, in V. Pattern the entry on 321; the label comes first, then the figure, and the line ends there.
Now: 27.5
